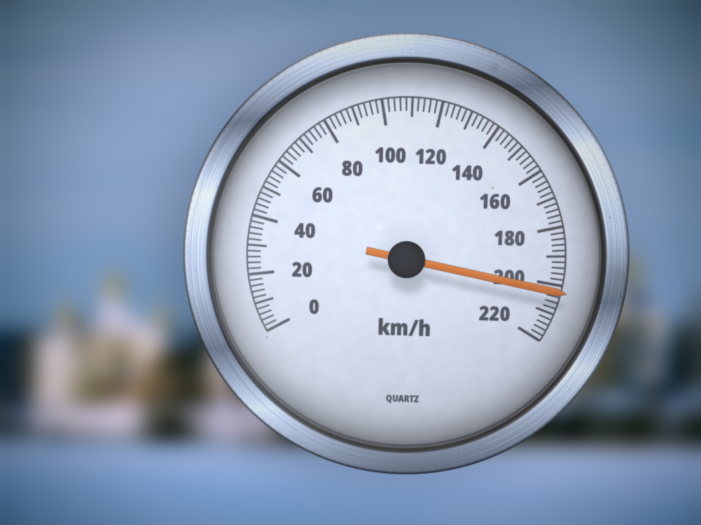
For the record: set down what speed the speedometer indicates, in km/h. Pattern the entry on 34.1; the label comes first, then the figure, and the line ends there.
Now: 202
